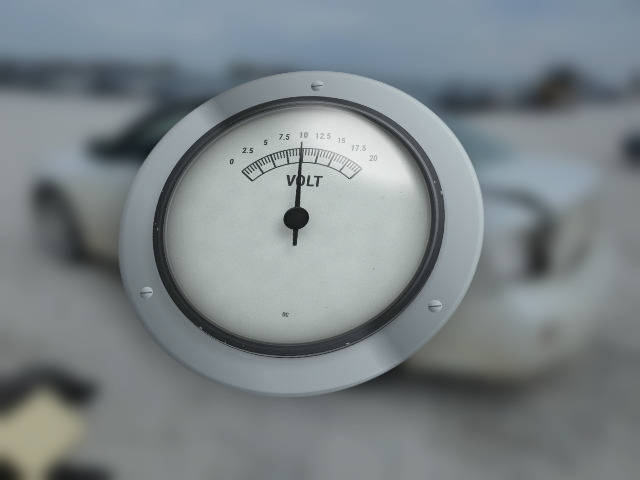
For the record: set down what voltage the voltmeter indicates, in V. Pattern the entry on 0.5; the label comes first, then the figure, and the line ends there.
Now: 10
